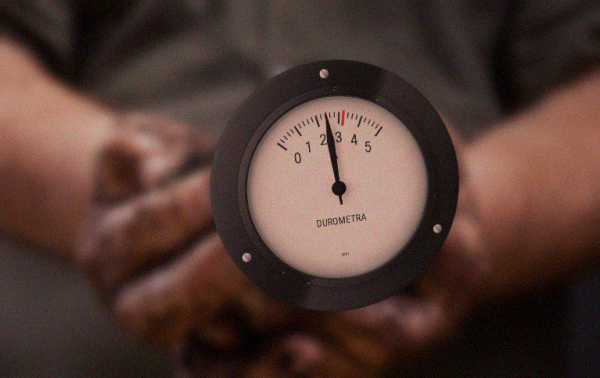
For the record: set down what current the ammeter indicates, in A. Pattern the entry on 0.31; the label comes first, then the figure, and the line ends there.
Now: 2.4
